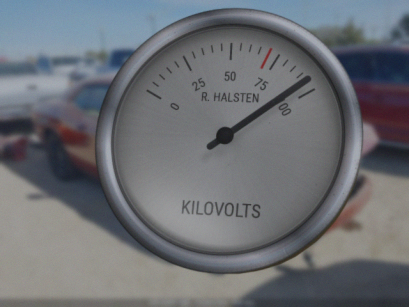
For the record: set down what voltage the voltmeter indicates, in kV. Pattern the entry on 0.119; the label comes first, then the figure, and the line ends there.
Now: 95
